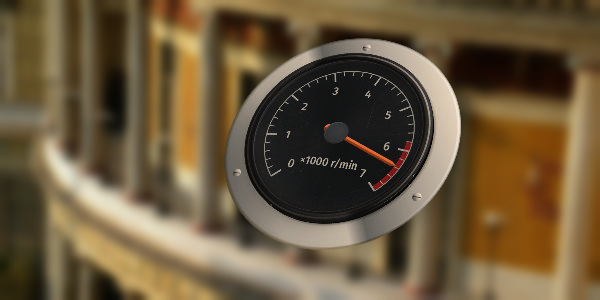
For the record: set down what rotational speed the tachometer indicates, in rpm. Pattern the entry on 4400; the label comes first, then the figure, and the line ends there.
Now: 6400
